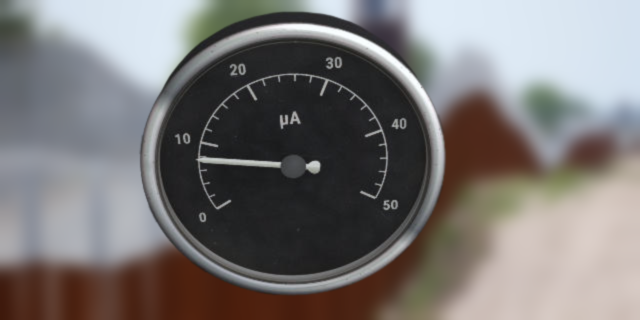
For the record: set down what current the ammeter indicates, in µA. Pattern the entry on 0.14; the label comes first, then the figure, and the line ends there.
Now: 8
